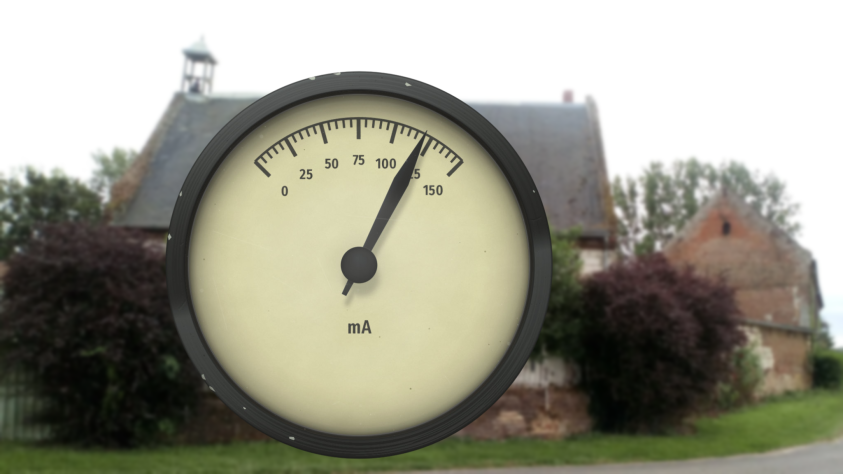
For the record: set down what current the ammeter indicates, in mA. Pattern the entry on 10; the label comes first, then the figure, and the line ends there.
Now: 120
